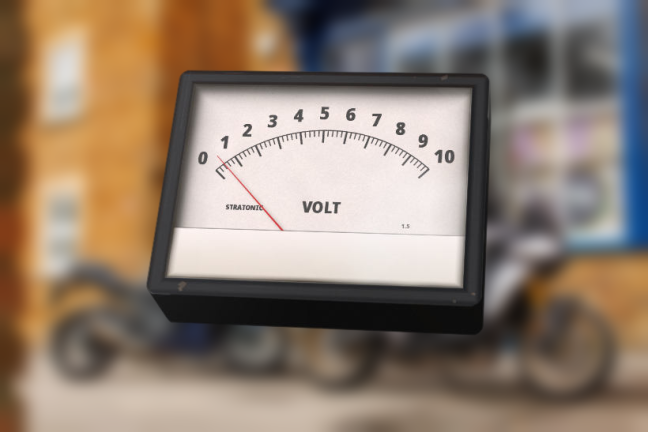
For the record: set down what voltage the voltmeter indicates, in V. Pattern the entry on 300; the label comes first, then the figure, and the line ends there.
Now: 0.4
